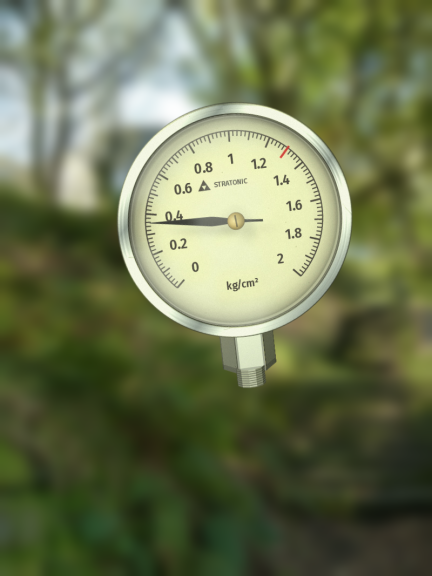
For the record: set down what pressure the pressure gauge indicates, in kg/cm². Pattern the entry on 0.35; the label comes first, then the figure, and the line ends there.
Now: 0.36
